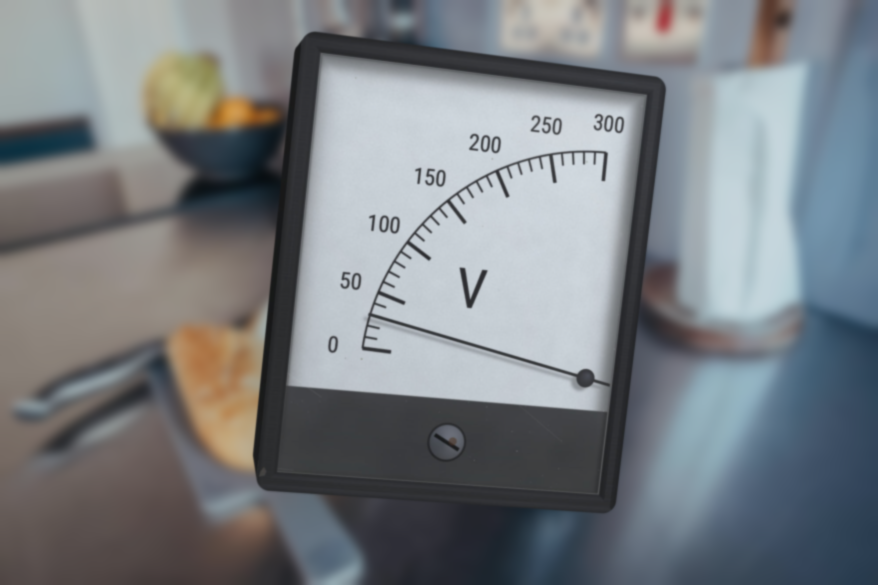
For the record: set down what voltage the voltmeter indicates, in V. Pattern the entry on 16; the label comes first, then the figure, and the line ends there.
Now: 30
